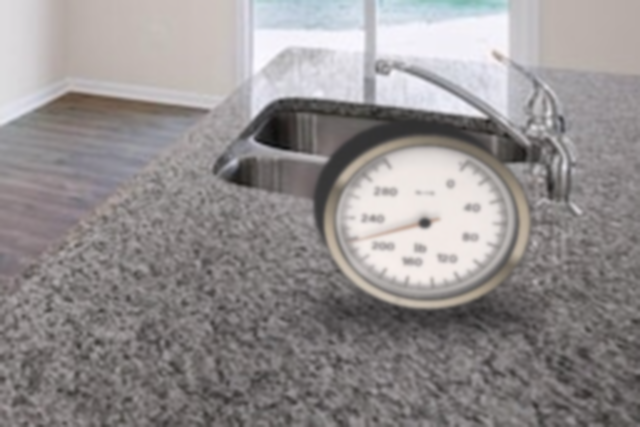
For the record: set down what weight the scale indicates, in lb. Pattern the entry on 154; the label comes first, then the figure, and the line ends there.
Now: 220
